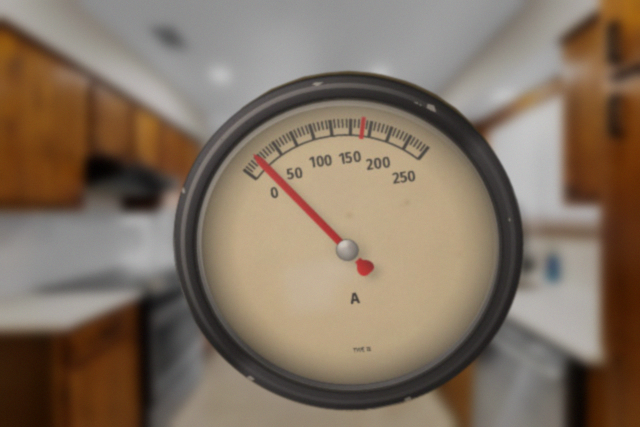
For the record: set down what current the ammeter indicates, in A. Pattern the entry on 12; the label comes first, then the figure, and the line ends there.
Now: 25
